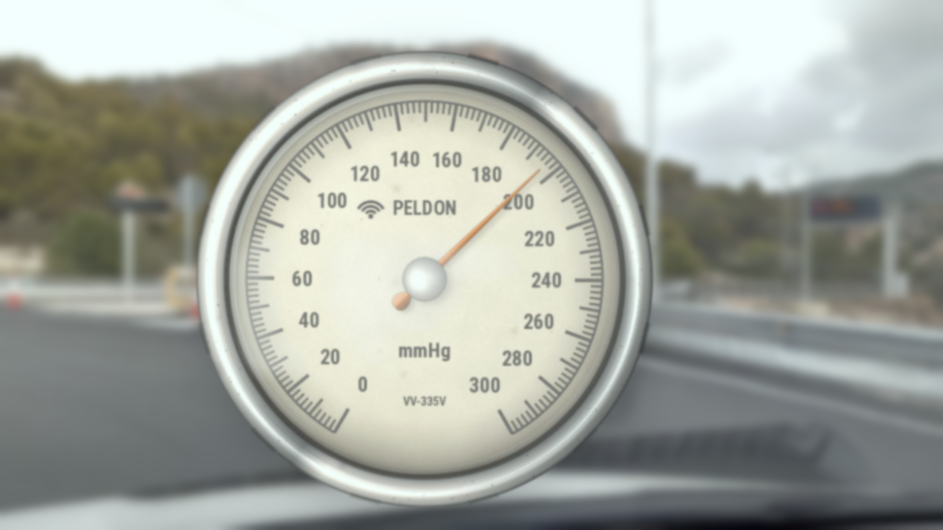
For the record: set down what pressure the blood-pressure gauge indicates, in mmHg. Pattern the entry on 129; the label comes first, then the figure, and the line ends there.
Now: 196
